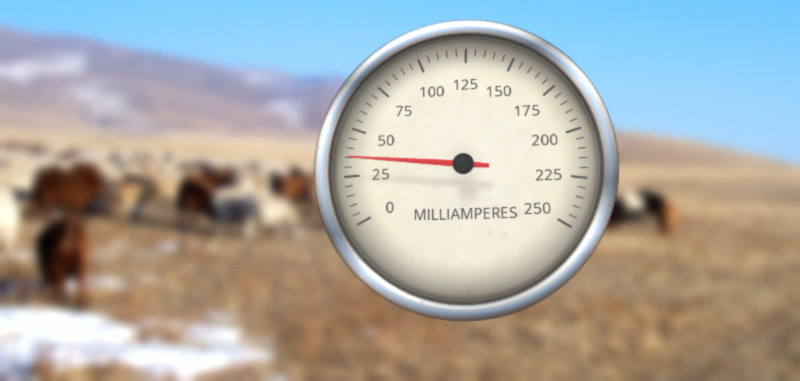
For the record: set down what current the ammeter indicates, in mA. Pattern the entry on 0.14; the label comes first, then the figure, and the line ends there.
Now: 35
